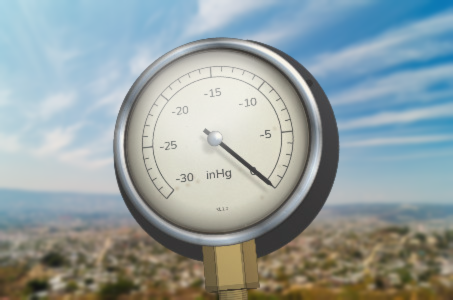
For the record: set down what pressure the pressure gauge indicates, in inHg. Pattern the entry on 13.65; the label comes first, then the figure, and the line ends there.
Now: 0
